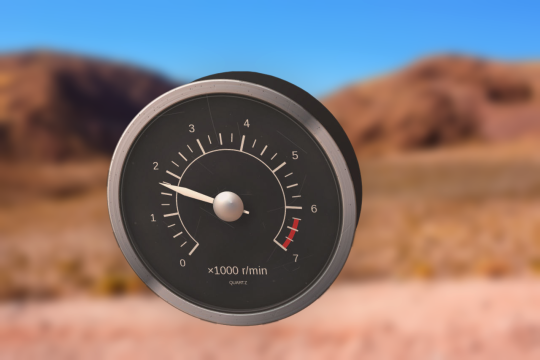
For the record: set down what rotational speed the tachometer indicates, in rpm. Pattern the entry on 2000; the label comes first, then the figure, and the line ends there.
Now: 1750
